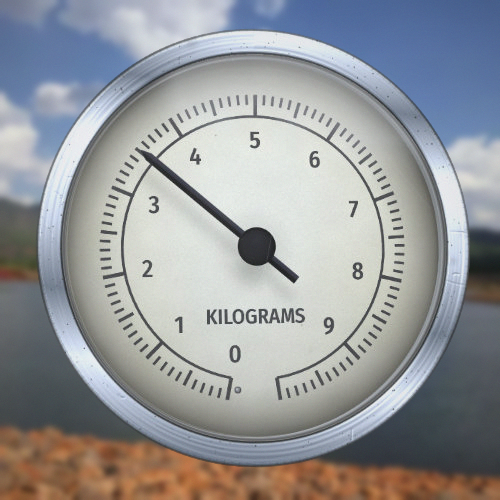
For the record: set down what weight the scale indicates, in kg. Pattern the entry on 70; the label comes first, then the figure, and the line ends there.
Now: 3.5
